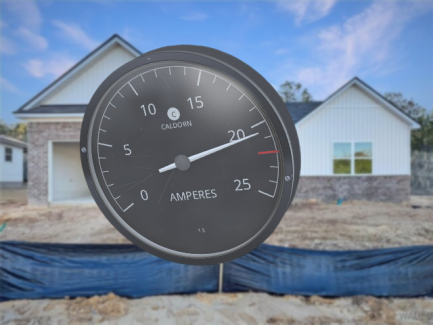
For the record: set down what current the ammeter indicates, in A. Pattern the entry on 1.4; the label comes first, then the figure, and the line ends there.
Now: 20.5
